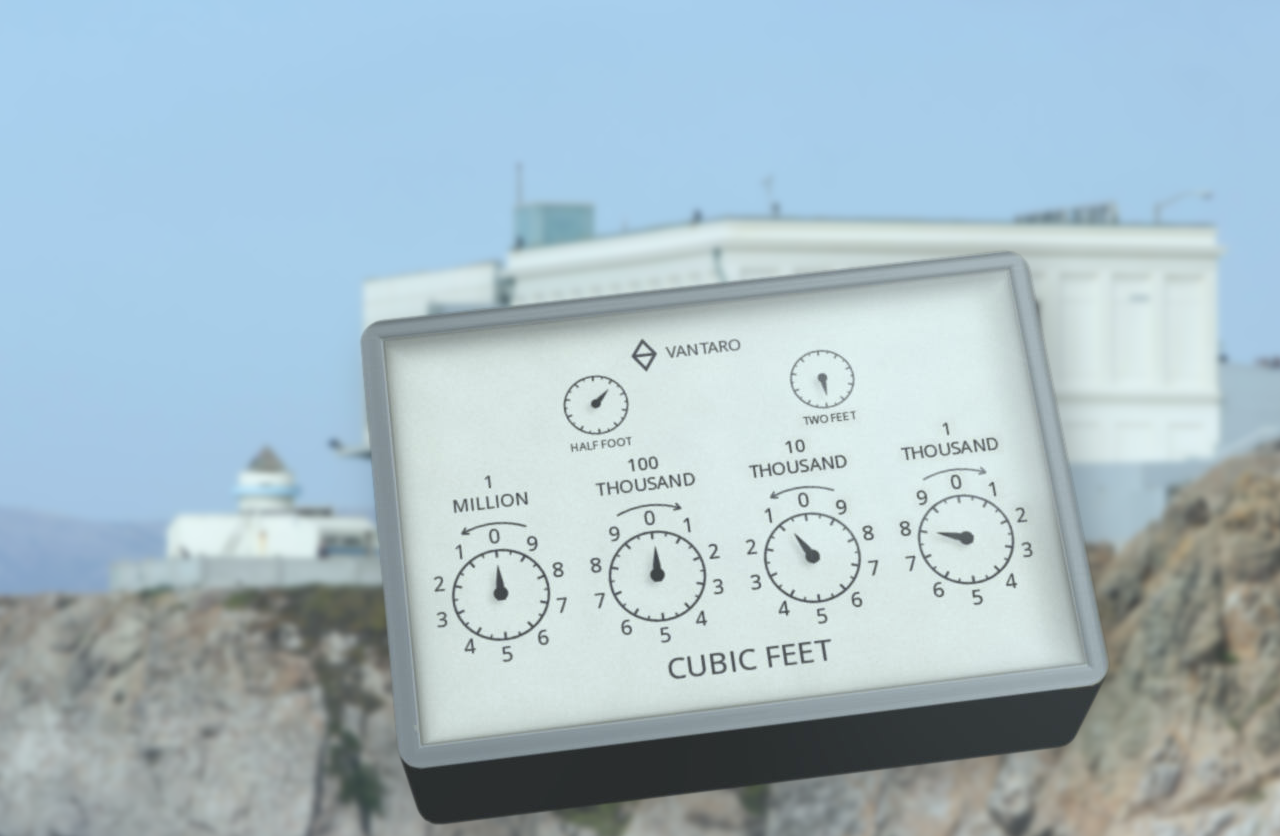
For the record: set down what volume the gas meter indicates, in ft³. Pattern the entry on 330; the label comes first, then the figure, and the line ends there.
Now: 800
